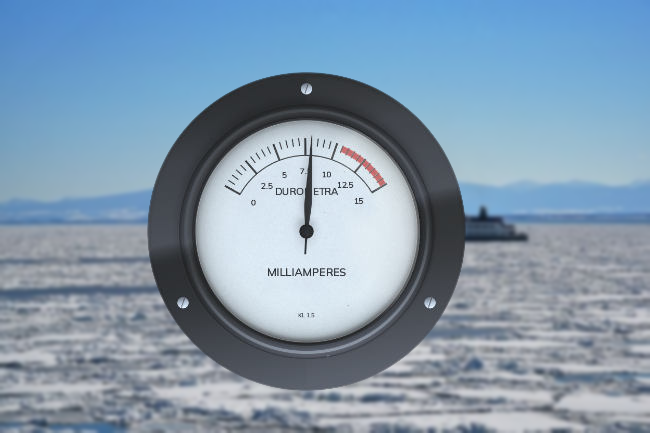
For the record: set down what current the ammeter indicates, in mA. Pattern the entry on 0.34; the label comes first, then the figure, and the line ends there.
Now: 8
